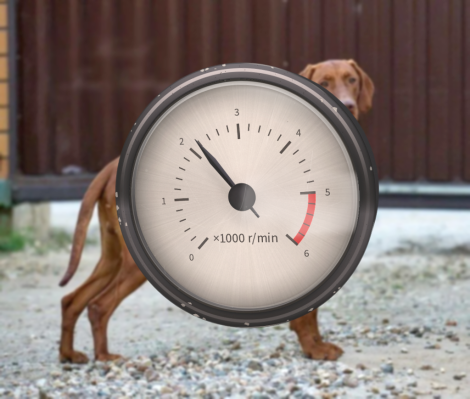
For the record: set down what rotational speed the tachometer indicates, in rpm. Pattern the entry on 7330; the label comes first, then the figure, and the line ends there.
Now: 2200
